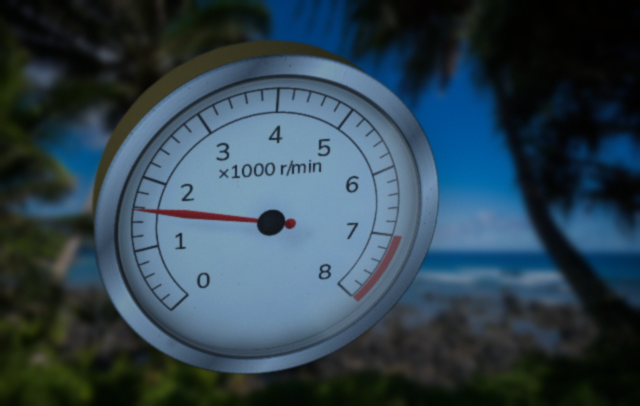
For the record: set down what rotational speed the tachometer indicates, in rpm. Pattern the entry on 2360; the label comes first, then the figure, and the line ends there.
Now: 1600
